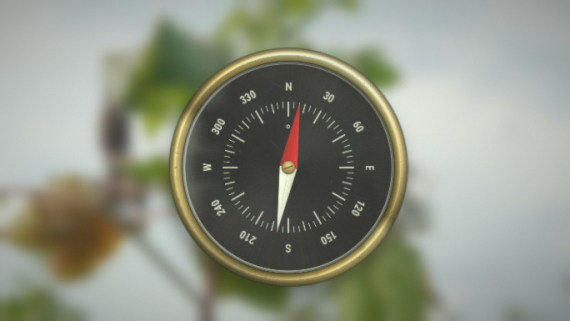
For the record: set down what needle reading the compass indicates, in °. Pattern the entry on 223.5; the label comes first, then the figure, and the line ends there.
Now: 10
